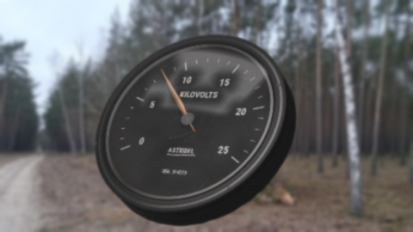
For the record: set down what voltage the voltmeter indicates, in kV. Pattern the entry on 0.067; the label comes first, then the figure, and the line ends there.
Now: 8
